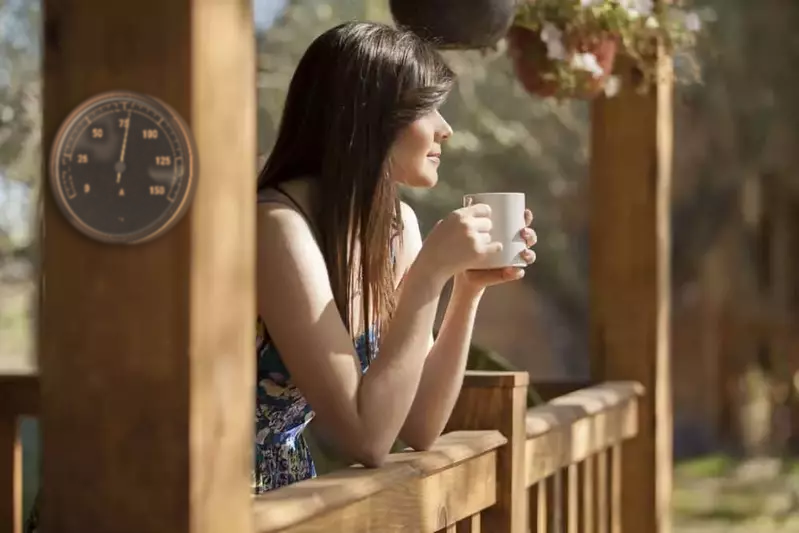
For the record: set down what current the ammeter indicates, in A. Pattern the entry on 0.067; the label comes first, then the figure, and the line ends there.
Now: 80
